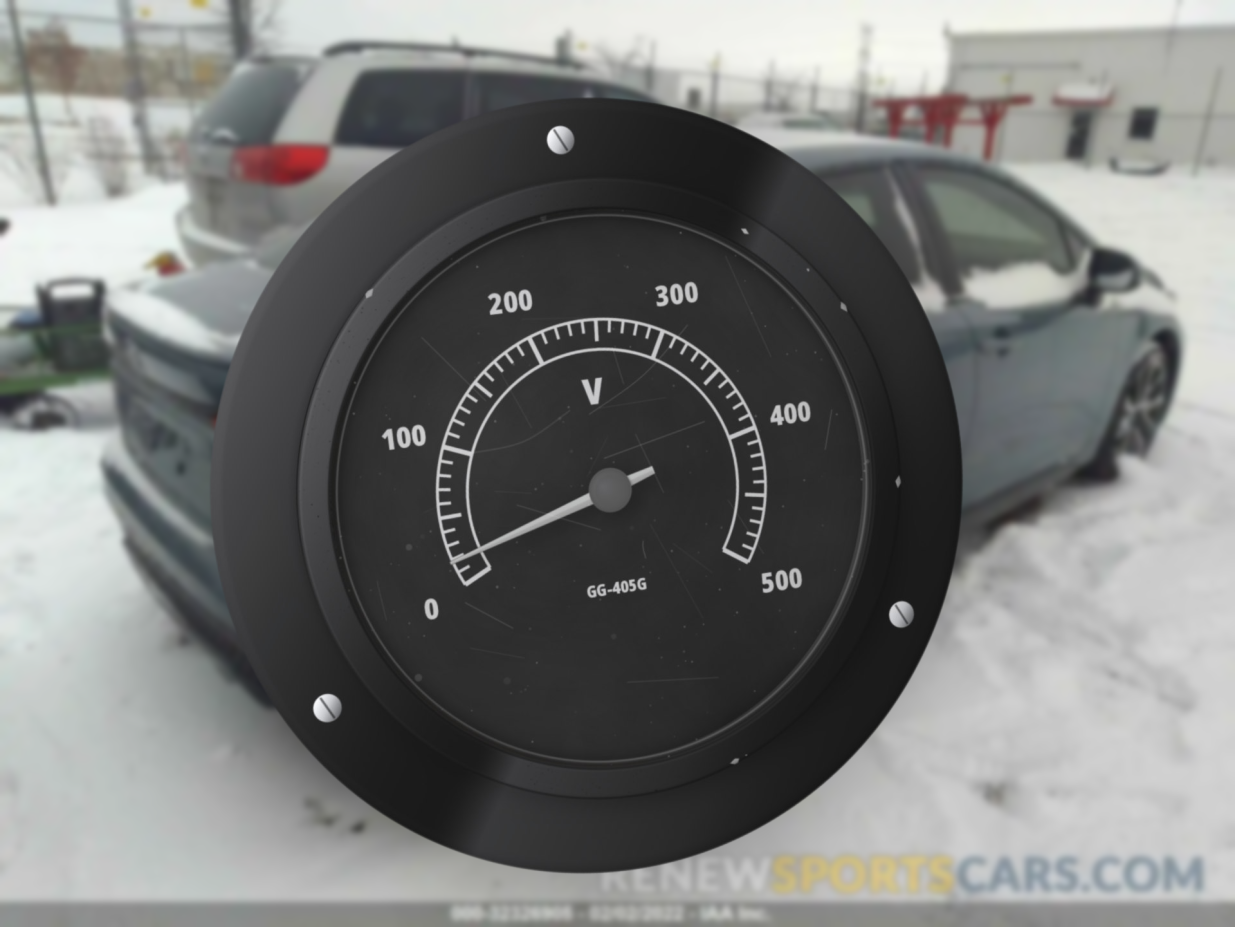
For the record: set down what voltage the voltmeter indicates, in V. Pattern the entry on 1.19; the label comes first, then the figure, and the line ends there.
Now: 20
